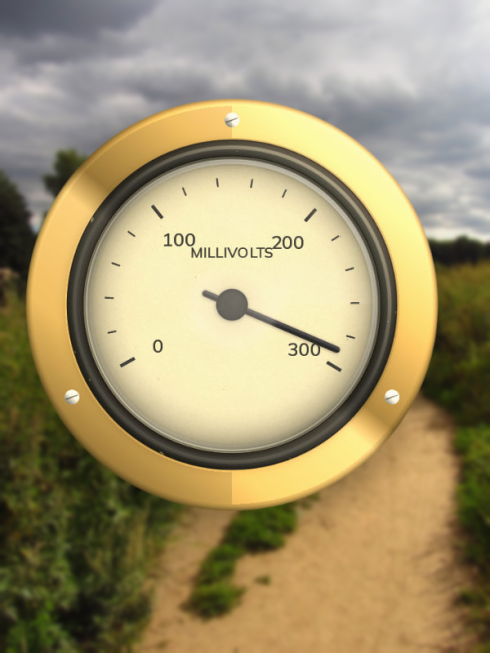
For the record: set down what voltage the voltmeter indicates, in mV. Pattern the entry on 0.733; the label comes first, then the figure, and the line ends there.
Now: 290
